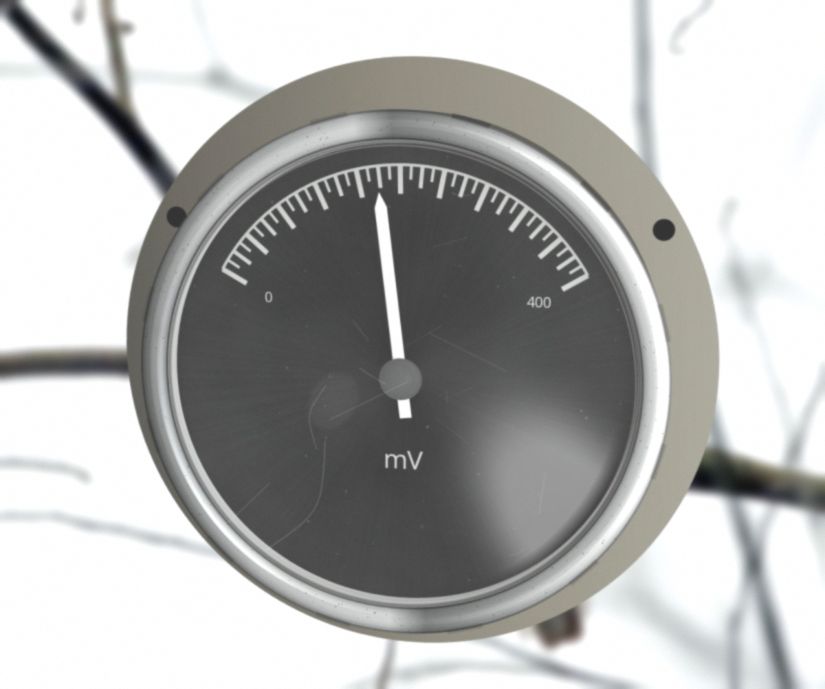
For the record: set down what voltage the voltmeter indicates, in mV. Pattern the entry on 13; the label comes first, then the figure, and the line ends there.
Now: 180
